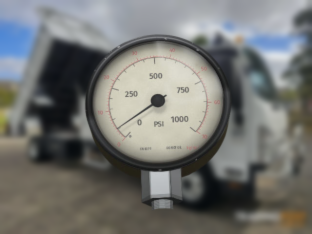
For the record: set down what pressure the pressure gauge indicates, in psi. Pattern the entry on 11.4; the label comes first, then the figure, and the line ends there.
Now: 50
